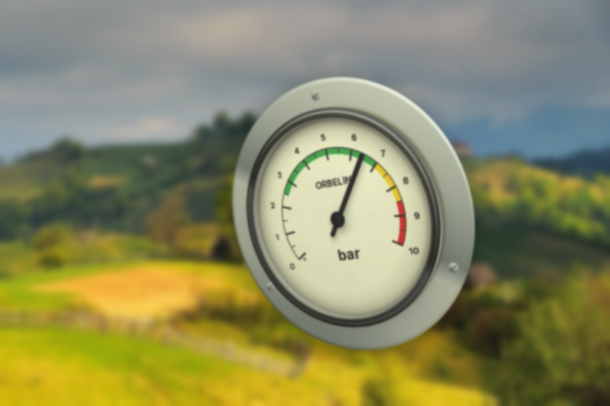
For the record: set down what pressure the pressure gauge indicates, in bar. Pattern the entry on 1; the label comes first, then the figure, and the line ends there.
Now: 6.5
